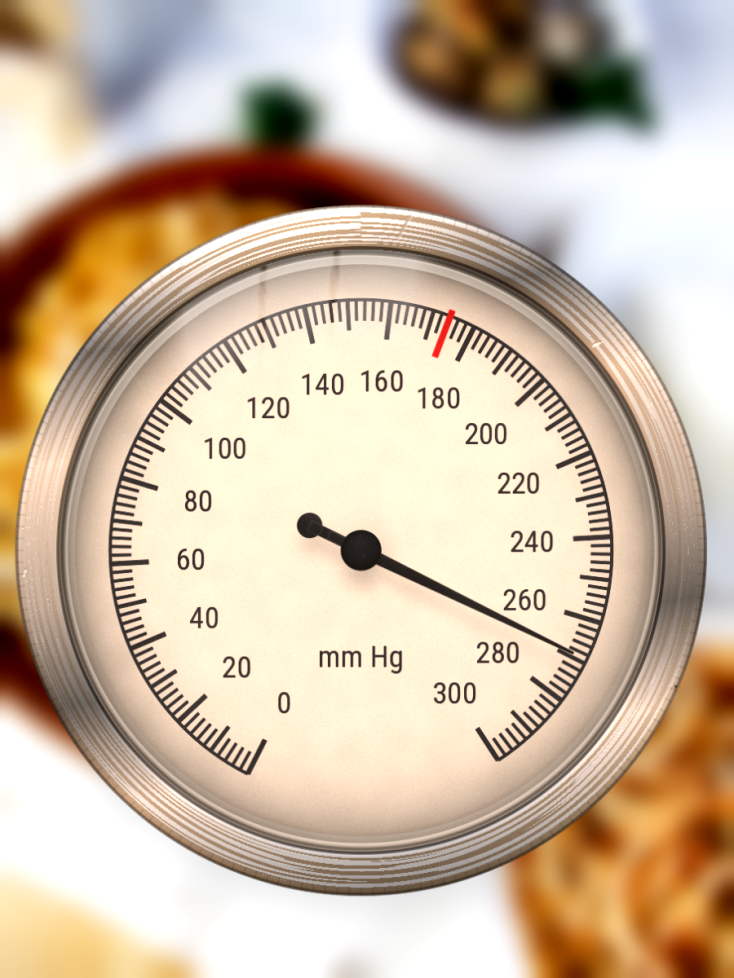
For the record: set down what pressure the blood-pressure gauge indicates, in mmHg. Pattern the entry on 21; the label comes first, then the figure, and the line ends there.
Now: 269
